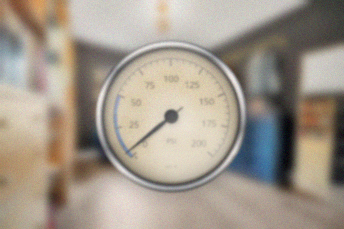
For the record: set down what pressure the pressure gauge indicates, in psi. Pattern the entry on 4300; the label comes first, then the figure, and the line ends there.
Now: 5
